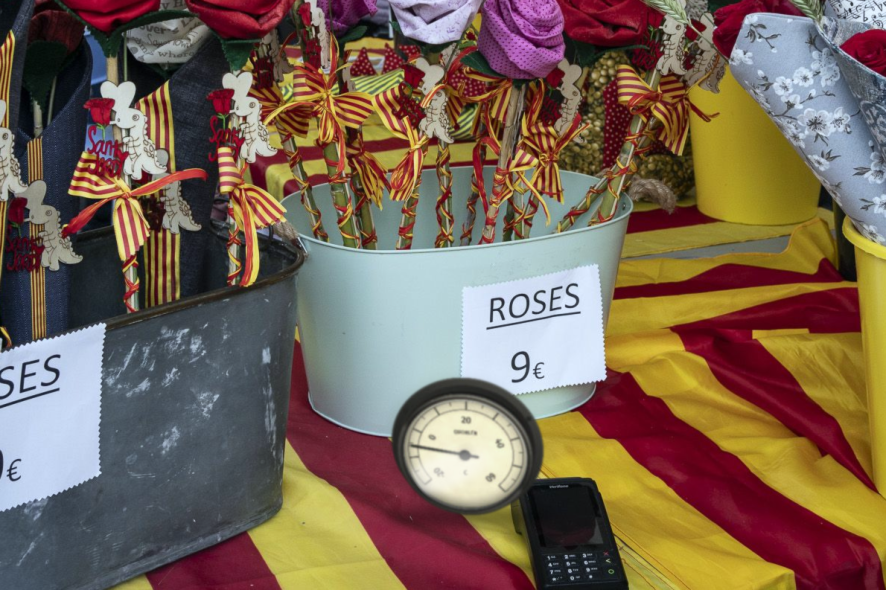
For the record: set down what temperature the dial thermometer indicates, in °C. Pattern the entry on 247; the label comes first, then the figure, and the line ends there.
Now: -5
